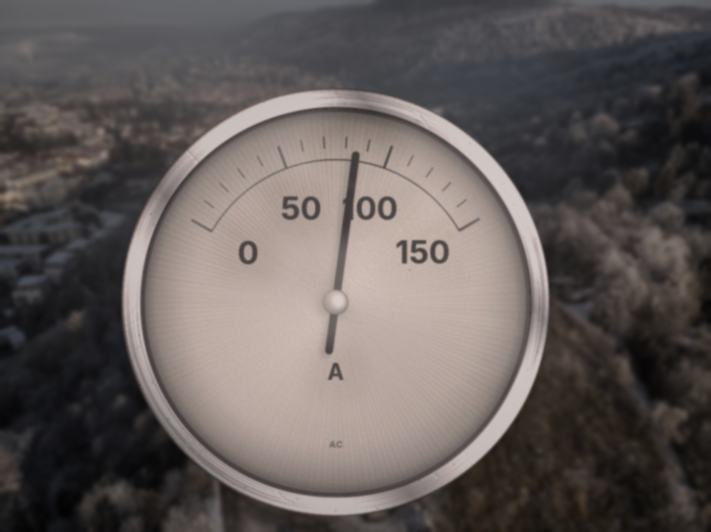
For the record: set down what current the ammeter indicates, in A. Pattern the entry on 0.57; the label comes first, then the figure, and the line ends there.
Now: 85
